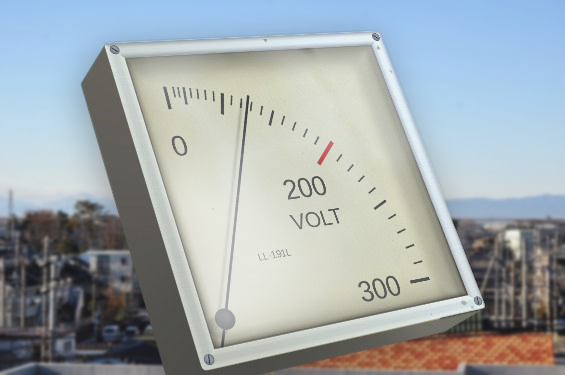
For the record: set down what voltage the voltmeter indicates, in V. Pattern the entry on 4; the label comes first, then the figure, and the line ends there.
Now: 125
